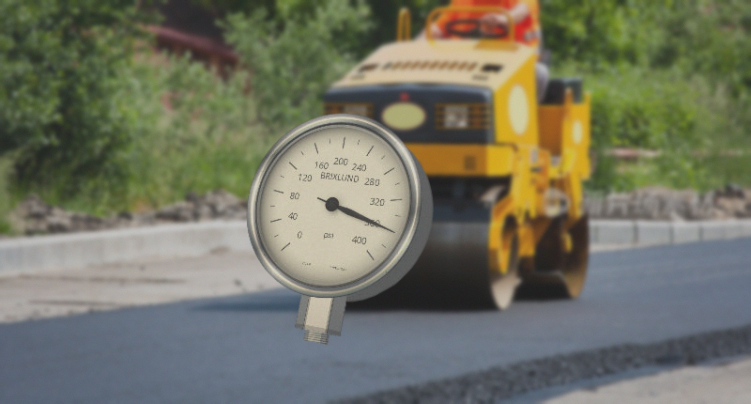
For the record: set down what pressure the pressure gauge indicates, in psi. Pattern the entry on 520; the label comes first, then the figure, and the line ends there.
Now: 360
